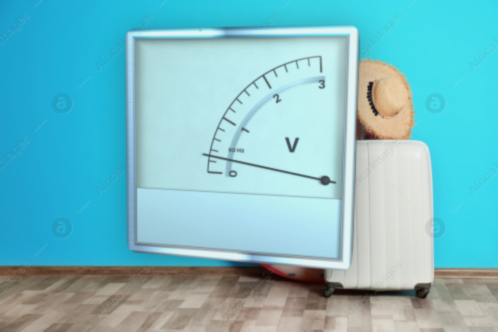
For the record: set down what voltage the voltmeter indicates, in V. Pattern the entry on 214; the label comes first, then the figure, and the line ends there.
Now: 0.3
